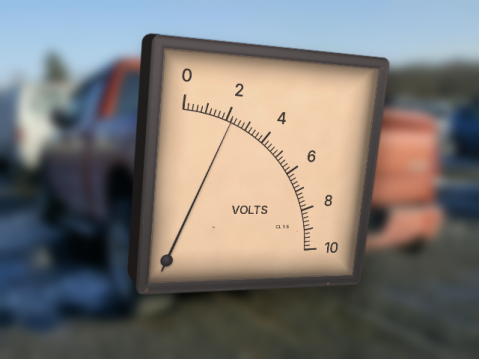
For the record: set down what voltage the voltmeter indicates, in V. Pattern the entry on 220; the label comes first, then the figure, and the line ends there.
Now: 2.2
